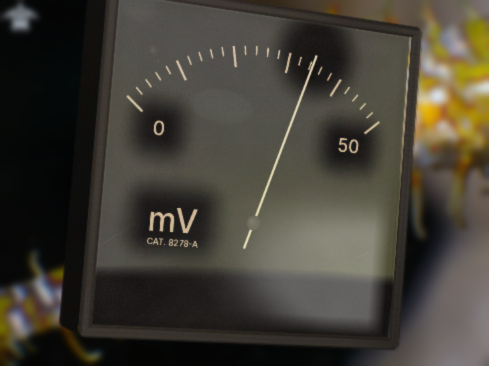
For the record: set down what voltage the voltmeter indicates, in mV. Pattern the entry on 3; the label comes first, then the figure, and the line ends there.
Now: 34
